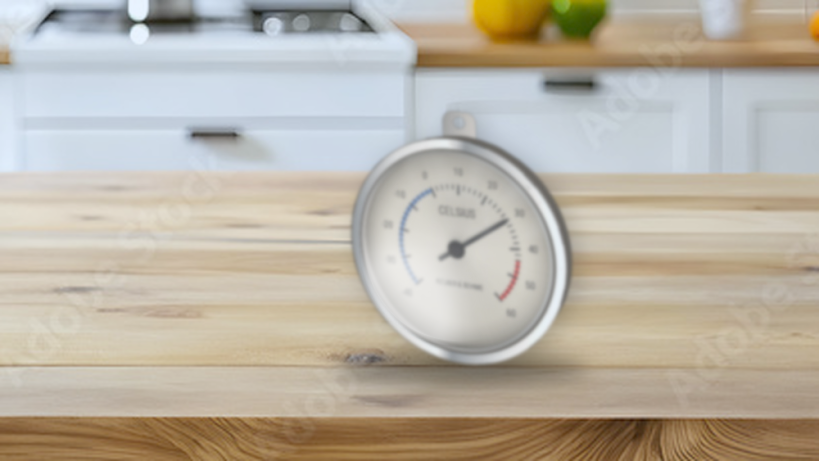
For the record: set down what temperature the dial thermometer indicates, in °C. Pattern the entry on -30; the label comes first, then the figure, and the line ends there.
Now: 30
